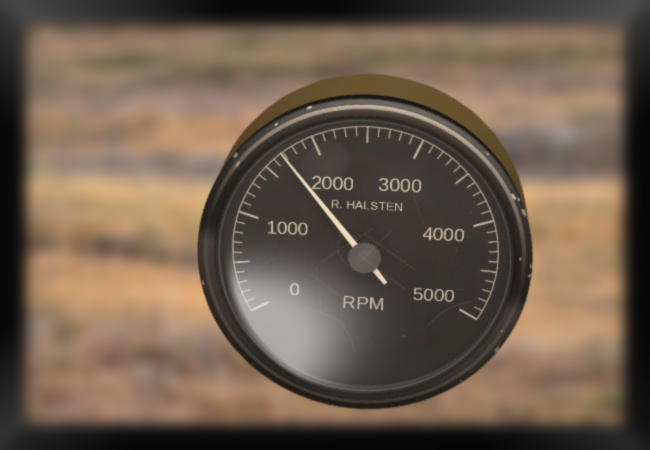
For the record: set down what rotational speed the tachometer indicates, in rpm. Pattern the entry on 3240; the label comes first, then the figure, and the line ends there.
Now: 1700
